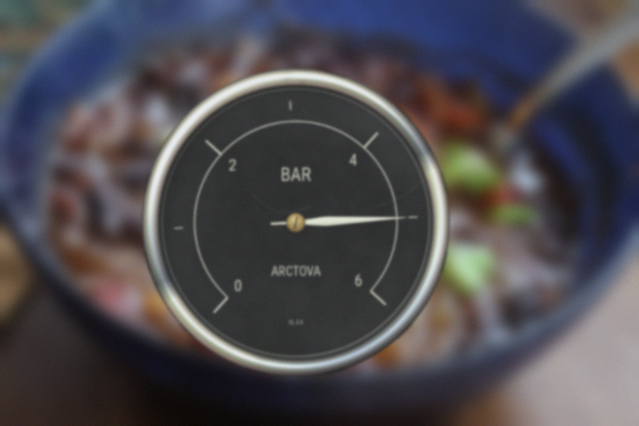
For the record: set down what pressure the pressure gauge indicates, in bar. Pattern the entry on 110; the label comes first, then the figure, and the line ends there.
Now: 5
